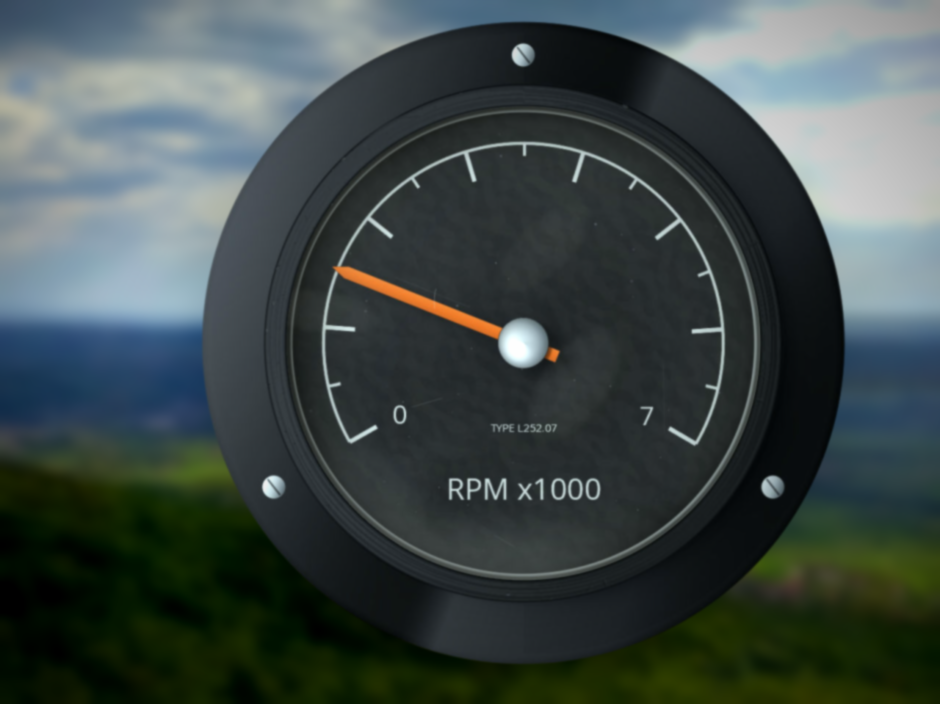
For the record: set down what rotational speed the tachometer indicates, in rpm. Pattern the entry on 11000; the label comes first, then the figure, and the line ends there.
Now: 1500
